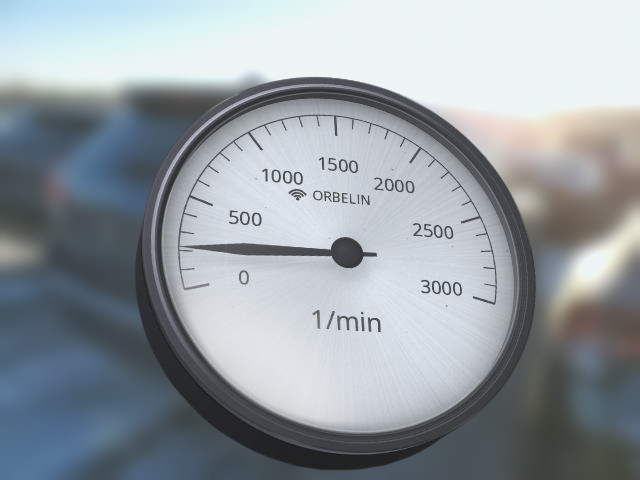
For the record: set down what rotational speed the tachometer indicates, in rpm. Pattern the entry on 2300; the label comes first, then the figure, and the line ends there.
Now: 200
